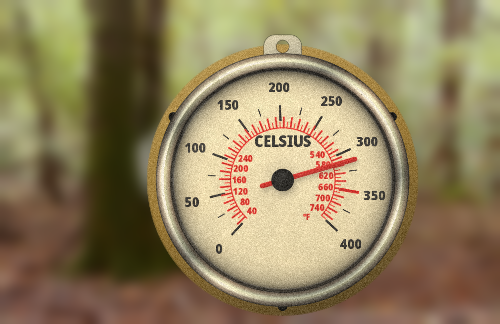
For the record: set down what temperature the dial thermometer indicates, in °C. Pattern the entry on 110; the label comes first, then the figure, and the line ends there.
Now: 312.5
